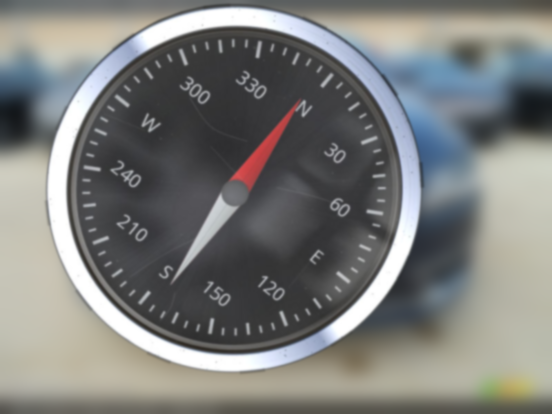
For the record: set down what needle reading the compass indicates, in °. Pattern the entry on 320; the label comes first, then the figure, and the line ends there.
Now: 355
